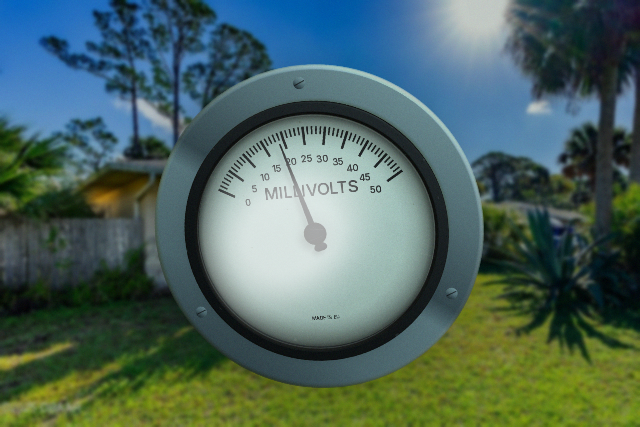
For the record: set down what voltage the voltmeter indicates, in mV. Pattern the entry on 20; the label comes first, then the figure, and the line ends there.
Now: 19
